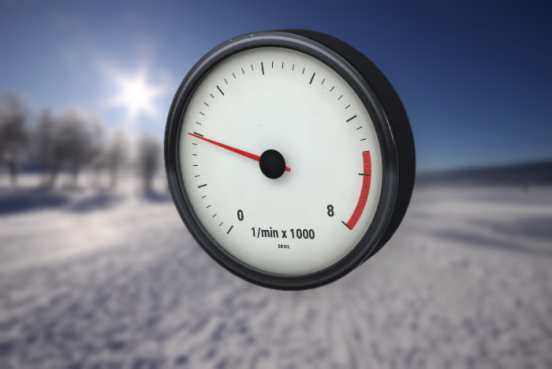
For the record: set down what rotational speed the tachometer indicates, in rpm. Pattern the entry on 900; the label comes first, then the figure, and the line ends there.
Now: 2000
